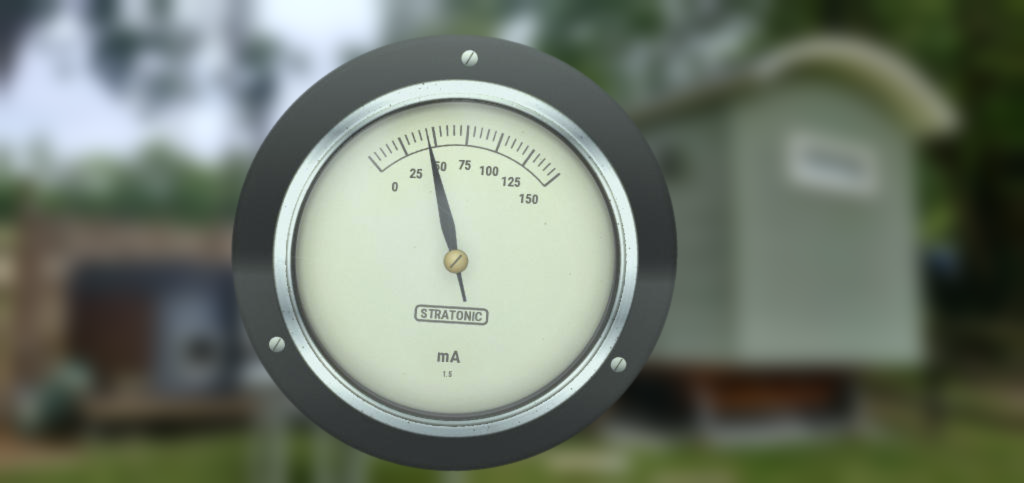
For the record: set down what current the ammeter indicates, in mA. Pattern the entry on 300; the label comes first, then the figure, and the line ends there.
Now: 45
